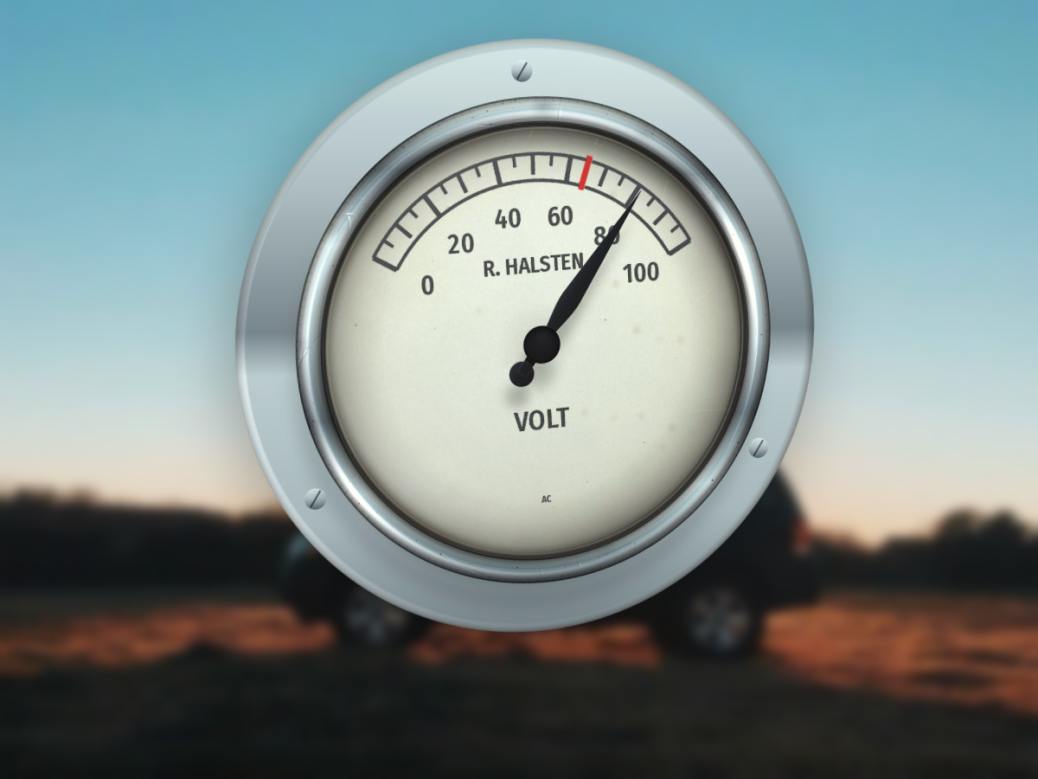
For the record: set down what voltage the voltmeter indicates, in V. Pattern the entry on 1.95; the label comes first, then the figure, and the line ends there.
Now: 80
